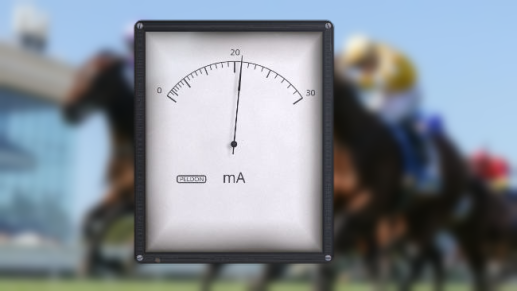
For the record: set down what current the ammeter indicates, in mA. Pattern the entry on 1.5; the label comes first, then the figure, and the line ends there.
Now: 21
